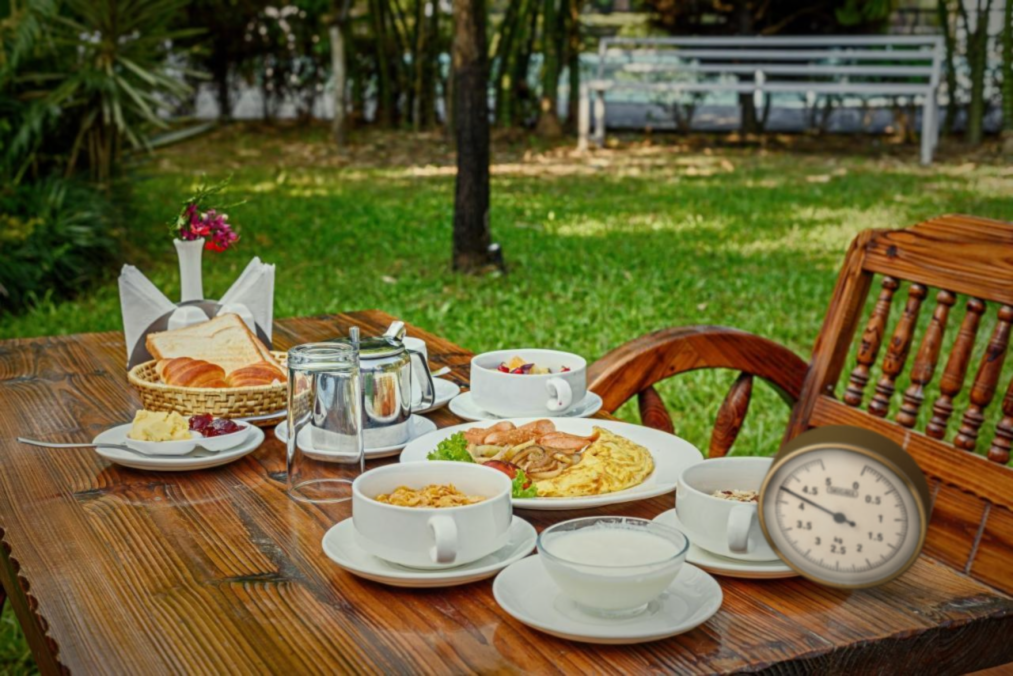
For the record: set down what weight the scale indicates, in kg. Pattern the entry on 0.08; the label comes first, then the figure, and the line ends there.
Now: 4.25
